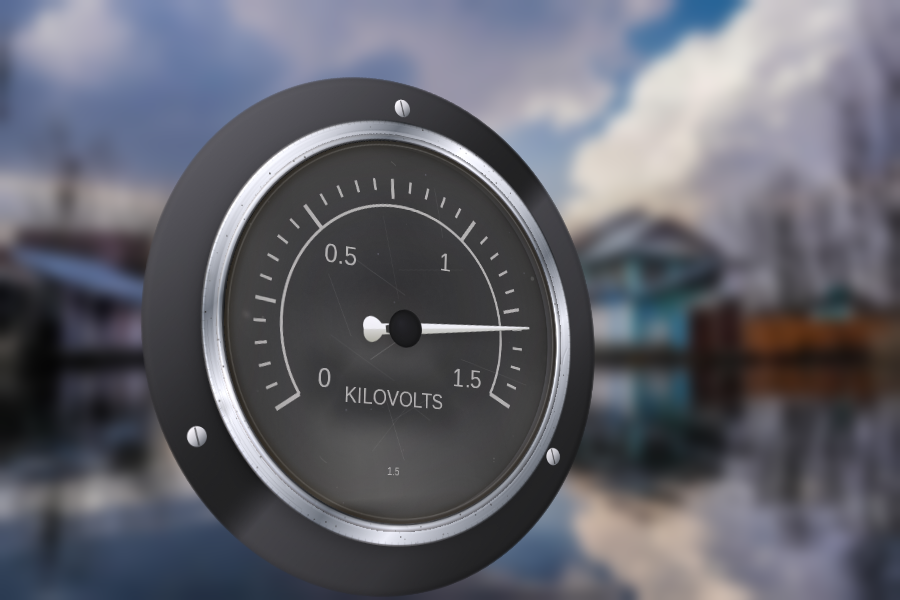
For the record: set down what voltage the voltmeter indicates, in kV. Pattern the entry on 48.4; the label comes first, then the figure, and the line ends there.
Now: 1.3
